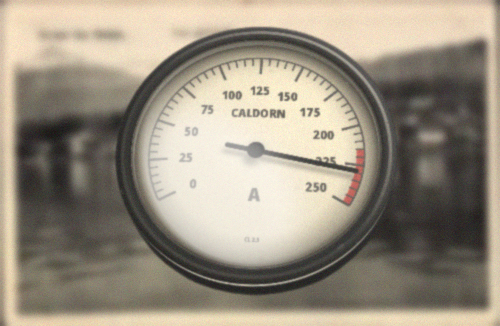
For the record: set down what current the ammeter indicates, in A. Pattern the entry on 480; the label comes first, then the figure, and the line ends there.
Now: 230
